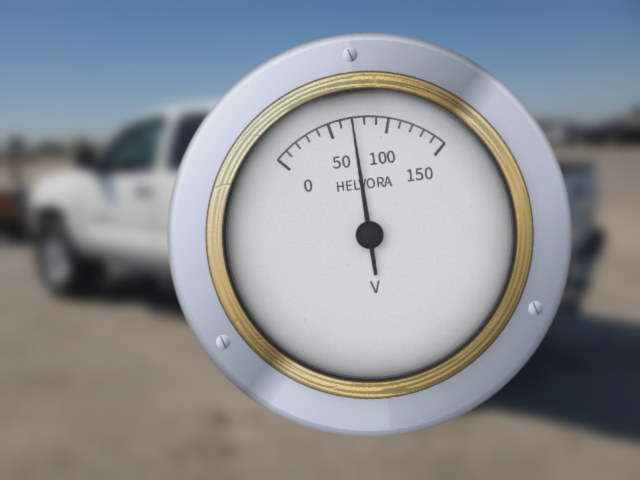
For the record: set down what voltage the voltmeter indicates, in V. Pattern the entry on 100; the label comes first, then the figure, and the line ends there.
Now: 70
